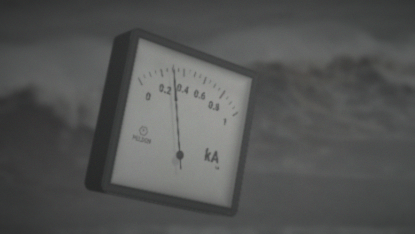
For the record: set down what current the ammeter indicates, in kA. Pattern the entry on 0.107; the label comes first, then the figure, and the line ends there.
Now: 0.3
